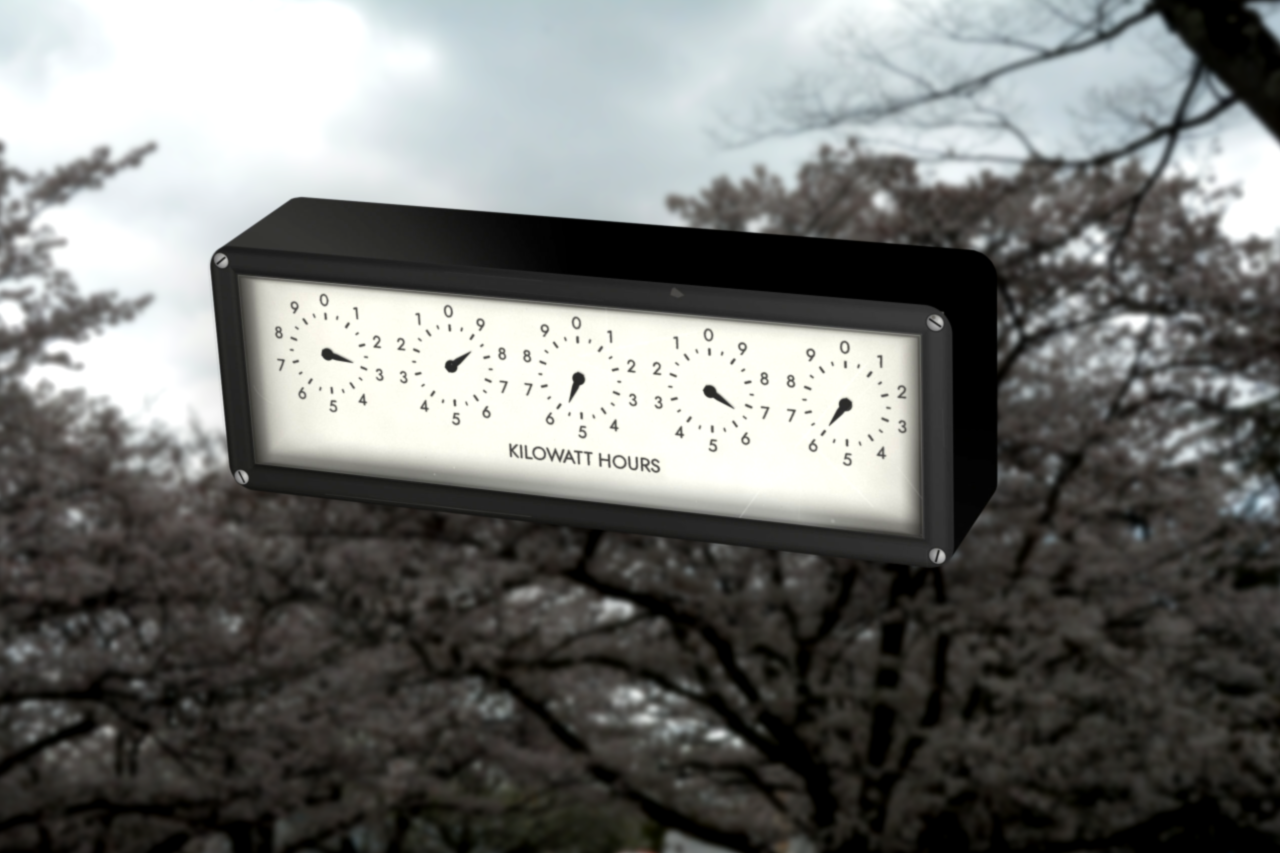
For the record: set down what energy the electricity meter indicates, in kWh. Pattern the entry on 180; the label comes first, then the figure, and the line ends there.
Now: 28566
